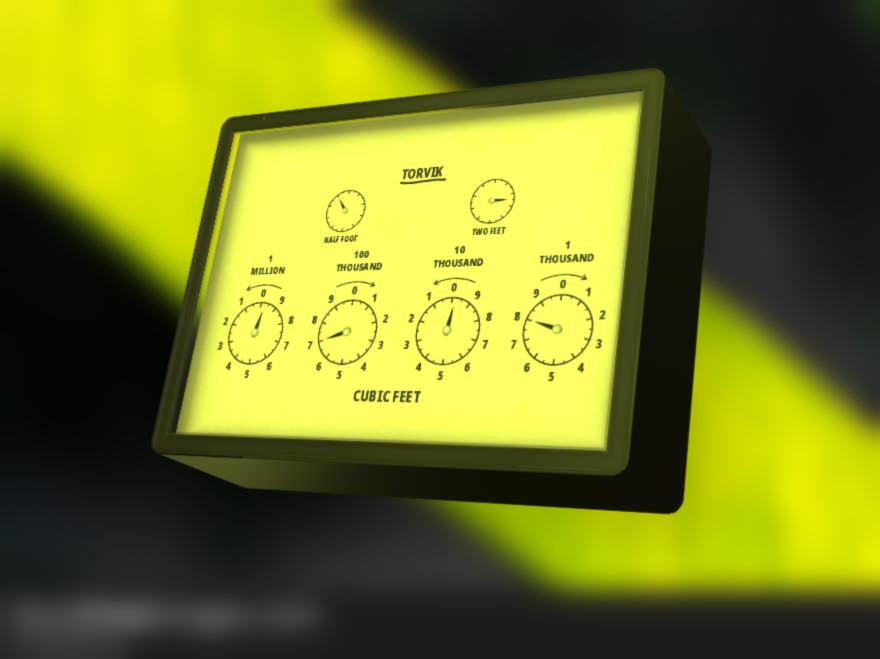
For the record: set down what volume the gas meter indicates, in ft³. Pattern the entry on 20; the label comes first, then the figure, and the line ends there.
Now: 969800
